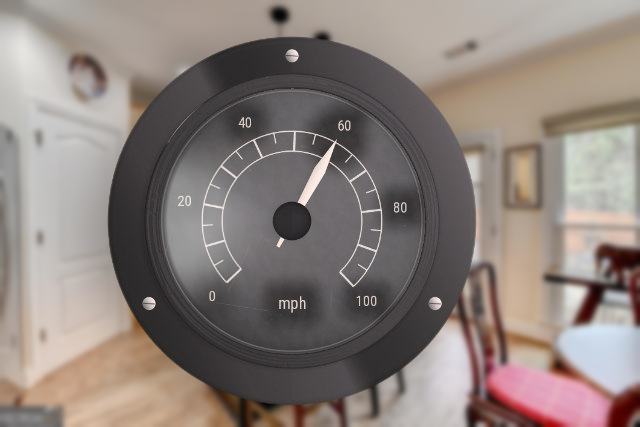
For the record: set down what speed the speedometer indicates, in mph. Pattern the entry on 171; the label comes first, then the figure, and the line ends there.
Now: 60
